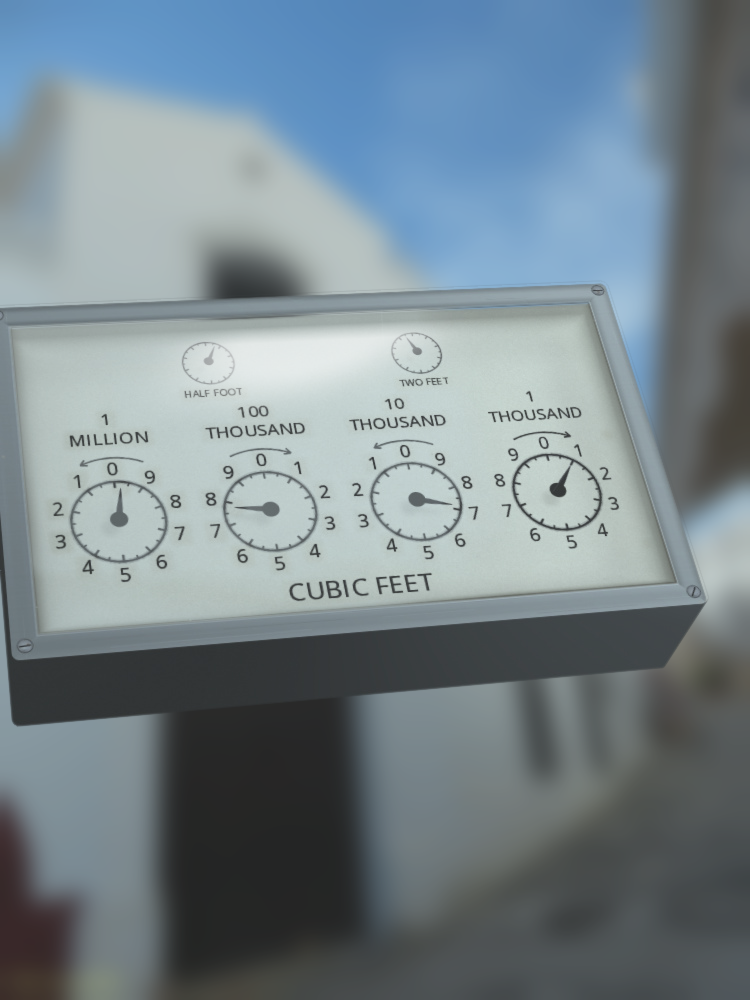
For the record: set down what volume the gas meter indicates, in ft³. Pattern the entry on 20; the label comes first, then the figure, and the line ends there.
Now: 977100
